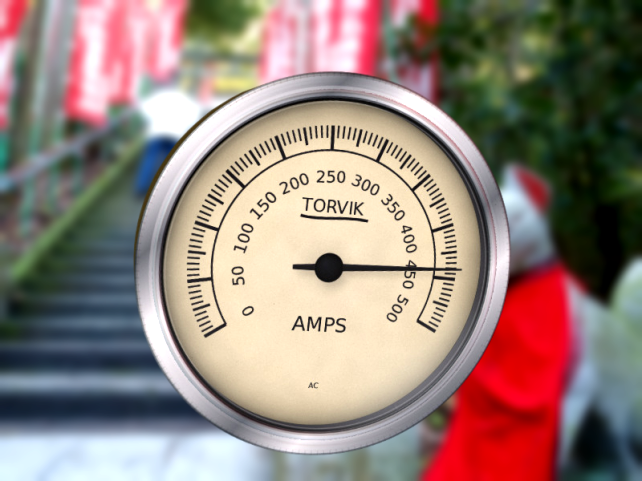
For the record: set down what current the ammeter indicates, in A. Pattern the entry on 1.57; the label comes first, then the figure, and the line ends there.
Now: 440
